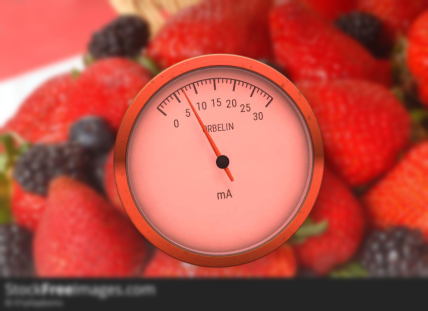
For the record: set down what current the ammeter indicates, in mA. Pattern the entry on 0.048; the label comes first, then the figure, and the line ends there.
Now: 7
